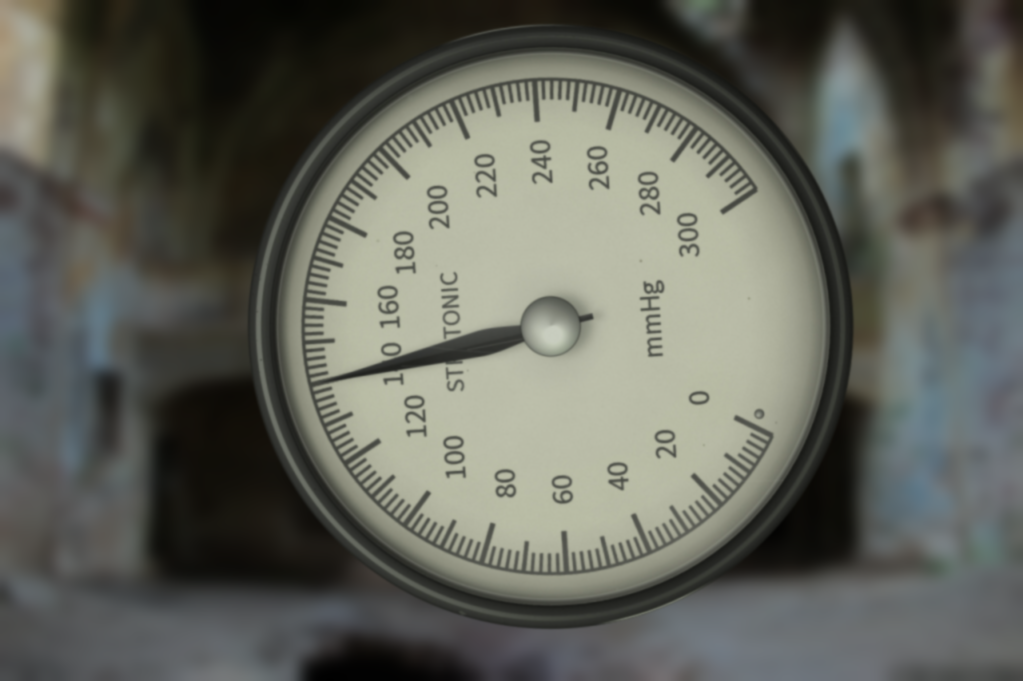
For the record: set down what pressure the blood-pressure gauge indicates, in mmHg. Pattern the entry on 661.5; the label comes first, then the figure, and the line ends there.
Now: 140
